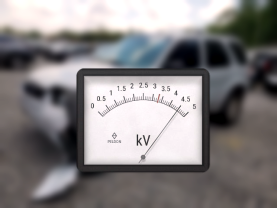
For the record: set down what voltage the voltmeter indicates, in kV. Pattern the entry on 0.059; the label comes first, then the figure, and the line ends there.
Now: 4.5
